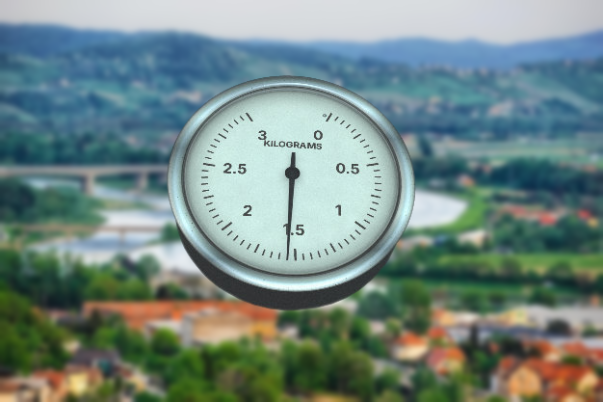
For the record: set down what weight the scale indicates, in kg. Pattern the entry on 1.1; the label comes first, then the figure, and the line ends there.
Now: 1.55
